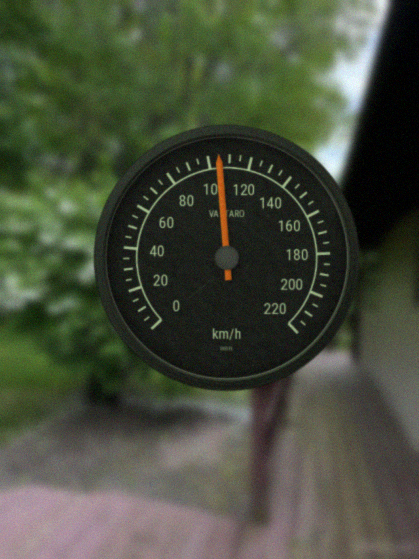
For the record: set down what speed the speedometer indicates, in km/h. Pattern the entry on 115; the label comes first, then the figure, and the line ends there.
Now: 105
